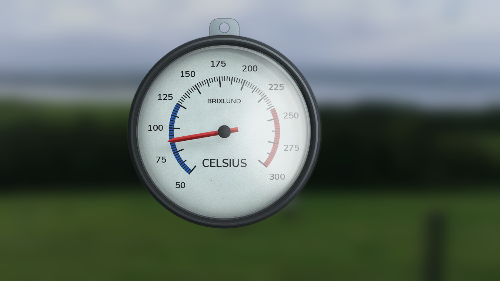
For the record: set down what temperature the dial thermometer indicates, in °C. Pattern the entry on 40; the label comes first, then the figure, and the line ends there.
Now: 87.5
